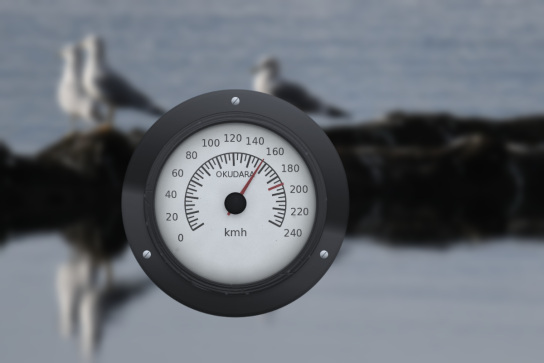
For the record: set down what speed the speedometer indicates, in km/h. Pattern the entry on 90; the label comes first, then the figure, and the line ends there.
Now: 155
